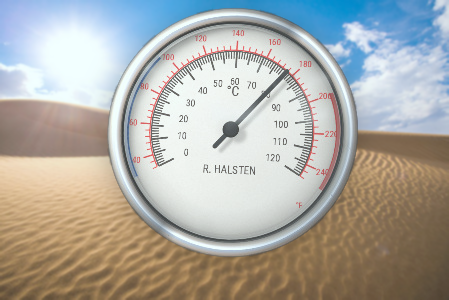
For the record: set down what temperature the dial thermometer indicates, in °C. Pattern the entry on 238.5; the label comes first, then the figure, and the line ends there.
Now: 80
